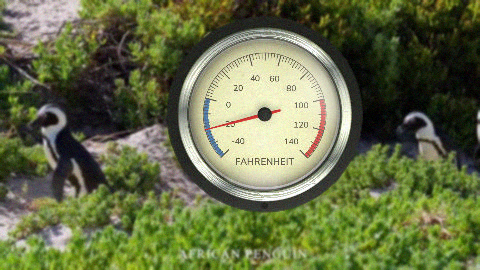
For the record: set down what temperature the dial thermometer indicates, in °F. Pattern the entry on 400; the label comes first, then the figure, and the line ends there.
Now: -20
